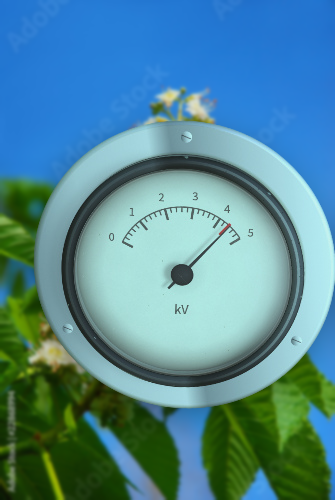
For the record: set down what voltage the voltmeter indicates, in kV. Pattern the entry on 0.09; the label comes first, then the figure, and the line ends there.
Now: 4.4
